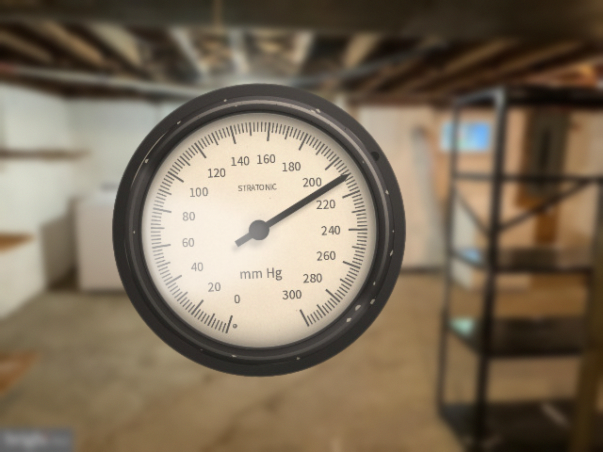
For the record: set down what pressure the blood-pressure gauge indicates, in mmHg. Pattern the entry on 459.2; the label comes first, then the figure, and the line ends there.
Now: 210
